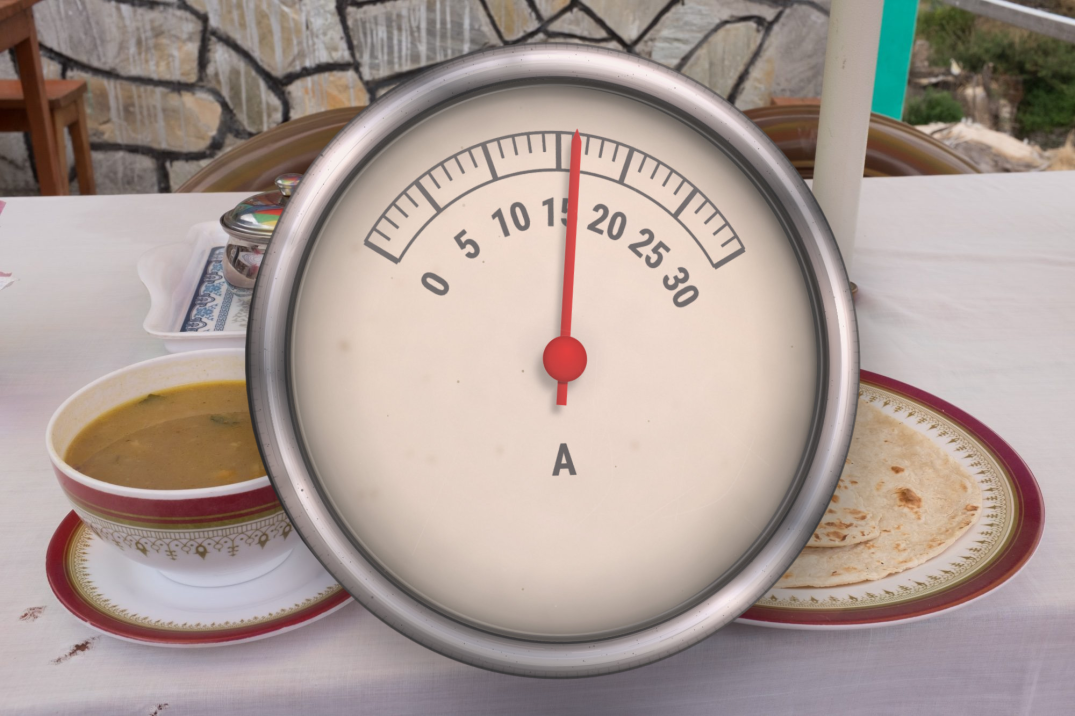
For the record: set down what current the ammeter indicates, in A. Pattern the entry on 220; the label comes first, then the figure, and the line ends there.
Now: 16
